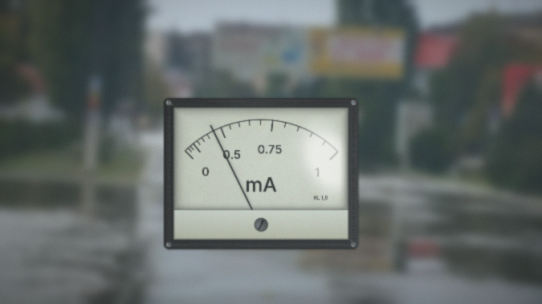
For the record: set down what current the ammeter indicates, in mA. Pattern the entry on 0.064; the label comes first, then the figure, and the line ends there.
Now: 0.45
